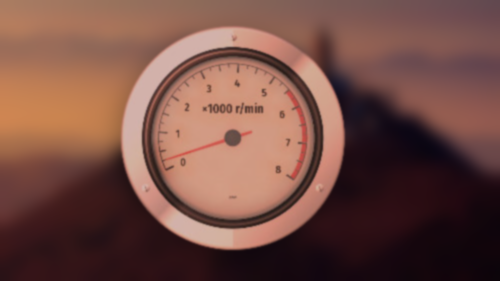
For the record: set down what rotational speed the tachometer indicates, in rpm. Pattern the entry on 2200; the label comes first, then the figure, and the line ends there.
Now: 250
